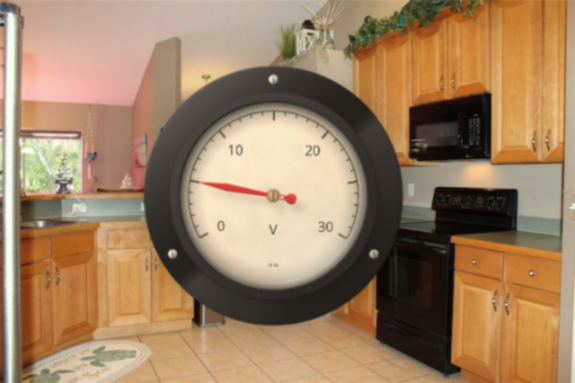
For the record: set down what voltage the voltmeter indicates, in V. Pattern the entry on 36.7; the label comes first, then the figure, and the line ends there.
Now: 5
